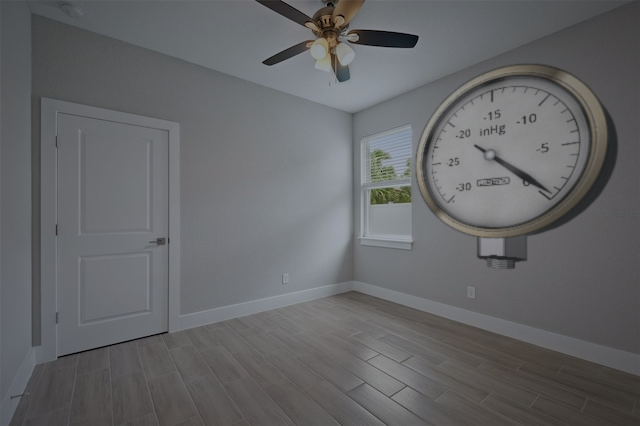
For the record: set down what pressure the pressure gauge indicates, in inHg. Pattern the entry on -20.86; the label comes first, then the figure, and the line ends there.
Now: -0.5
